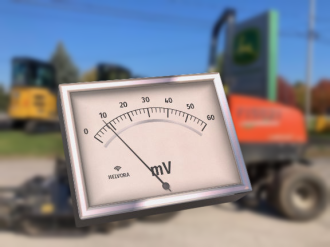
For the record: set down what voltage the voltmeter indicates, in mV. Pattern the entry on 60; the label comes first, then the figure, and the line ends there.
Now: 8
